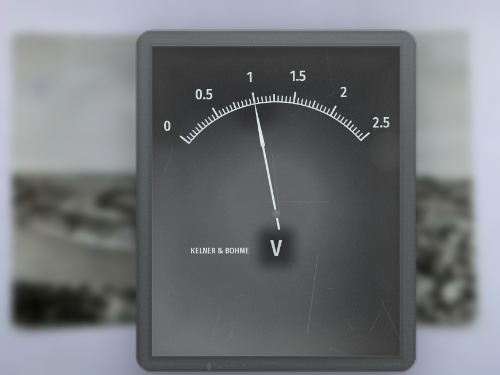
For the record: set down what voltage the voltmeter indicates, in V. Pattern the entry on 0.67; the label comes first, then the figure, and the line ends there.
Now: 1
